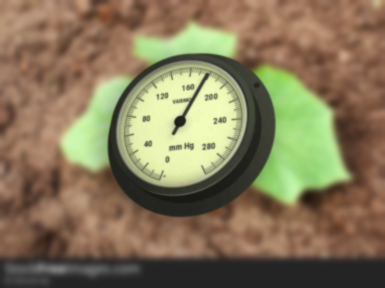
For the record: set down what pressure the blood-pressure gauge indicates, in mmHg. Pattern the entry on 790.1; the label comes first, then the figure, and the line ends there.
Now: 180
